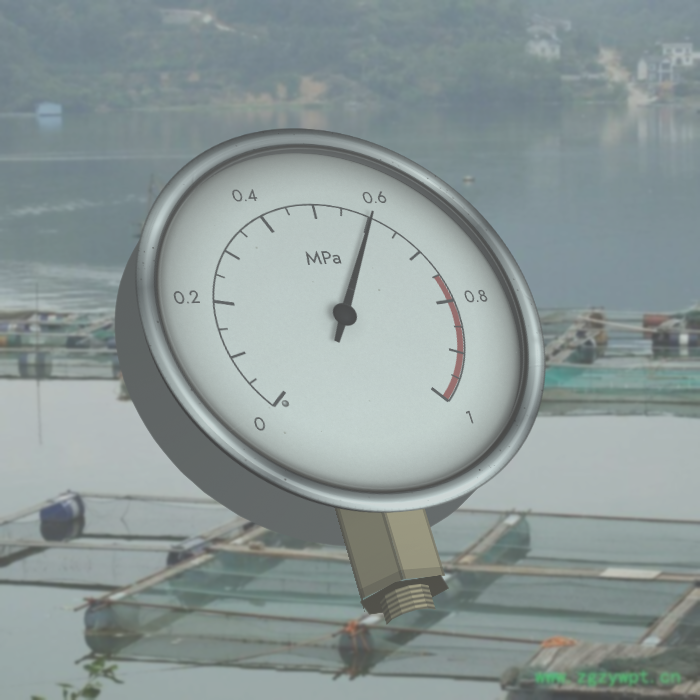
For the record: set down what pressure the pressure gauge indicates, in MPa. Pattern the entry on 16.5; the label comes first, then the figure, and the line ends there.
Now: 0.6
